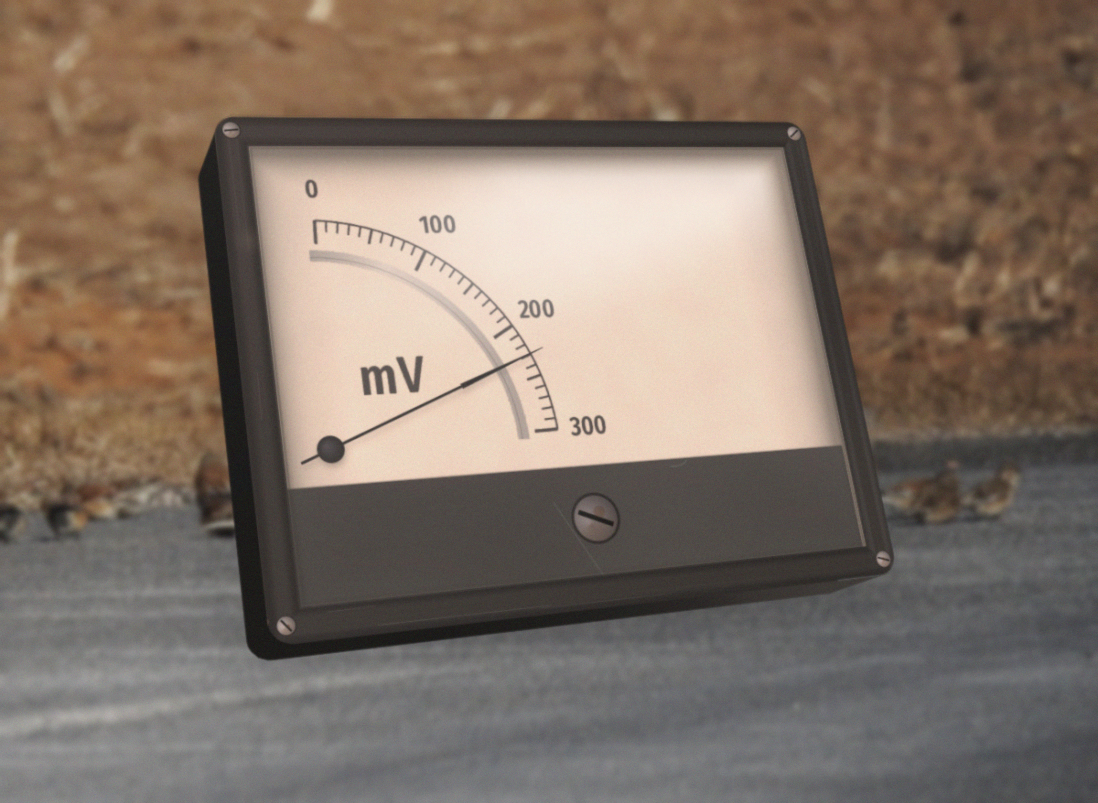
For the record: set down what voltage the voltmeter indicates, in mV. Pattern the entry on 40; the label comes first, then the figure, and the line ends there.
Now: 230
